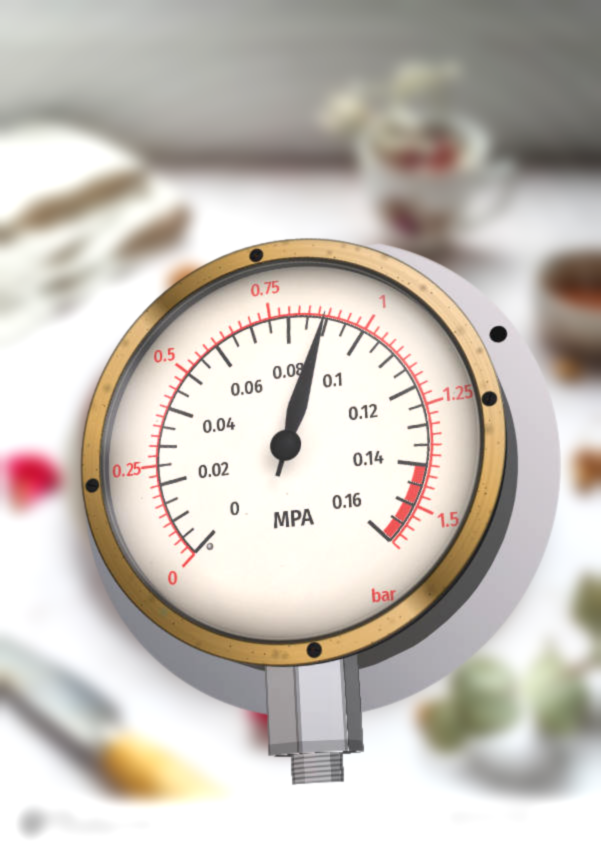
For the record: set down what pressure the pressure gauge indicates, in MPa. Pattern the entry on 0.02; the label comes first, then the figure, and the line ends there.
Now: 0.09
